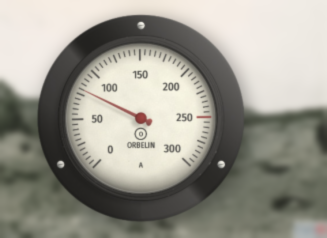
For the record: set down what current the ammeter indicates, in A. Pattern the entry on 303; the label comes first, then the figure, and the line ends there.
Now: 80
